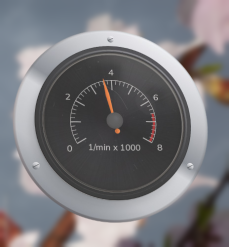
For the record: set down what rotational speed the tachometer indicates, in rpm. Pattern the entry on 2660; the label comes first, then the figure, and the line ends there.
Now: 3600
